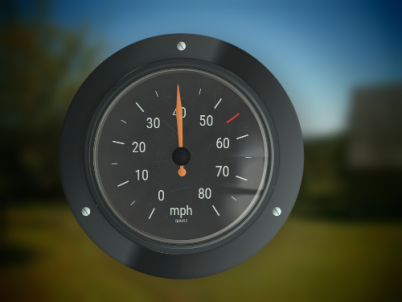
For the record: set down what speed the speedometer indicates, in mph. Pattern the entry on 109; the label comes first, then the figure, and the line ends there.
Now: 40
